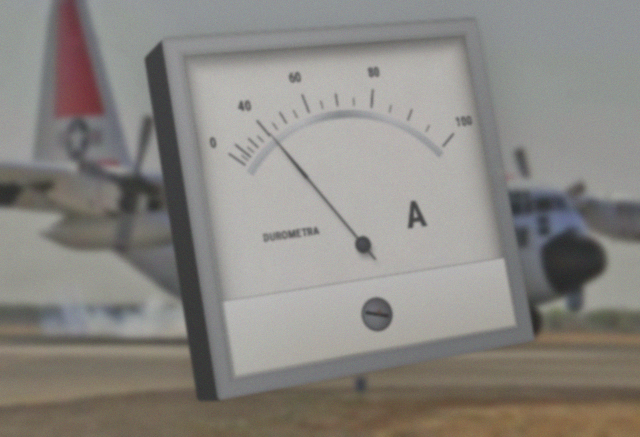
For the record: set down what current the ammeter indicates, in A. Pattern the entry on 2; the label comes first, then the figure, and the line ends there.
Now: 40
